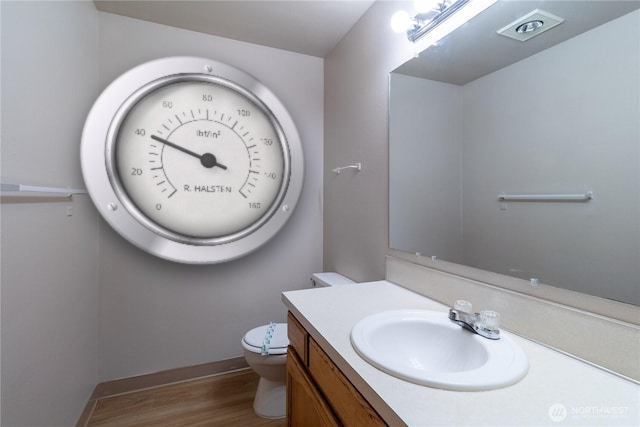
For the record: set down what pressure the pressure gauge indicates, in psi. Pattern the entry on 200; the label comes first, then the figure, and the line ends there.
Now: 40
